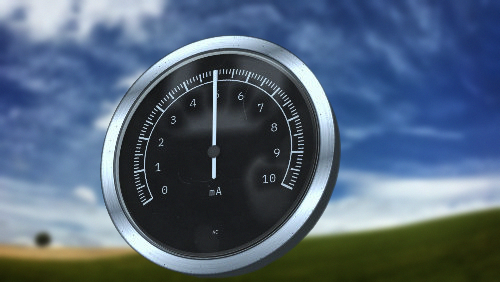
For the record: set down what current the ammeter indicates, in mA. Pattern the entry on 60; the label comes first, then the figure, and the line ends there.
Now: 5
